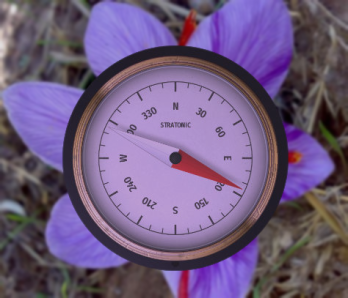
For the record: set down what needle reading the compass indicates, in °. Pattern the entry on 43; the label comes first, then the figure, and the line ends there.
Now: 115
